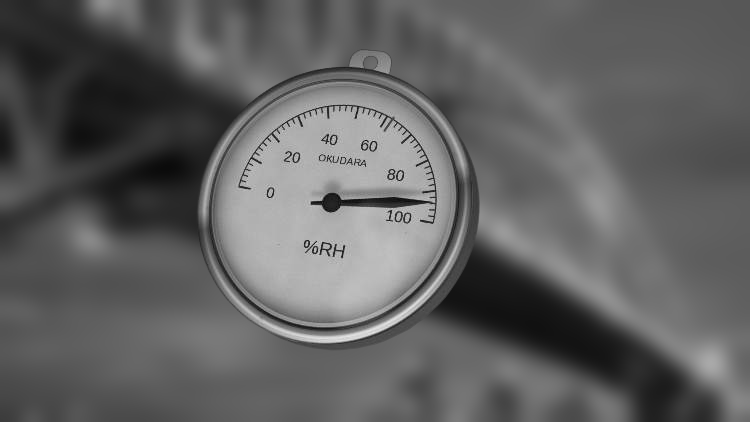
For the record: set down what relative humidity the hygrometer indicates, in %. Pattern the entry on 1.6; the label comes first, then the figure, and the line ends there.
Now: 94
